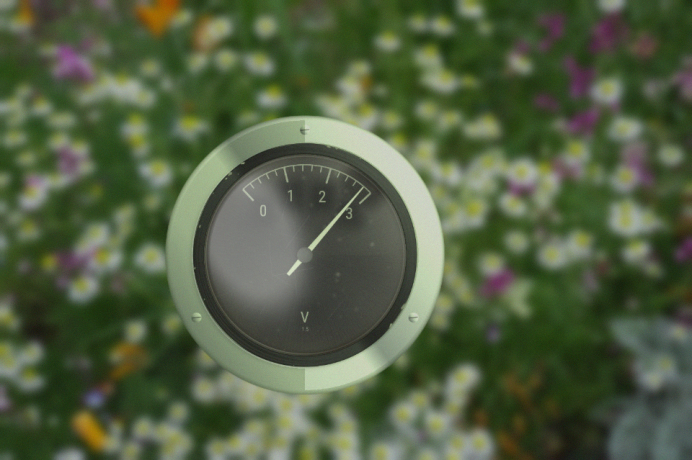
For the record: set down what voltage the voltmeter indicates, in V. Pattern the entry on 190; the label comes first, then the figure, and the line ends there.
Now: 2.8
